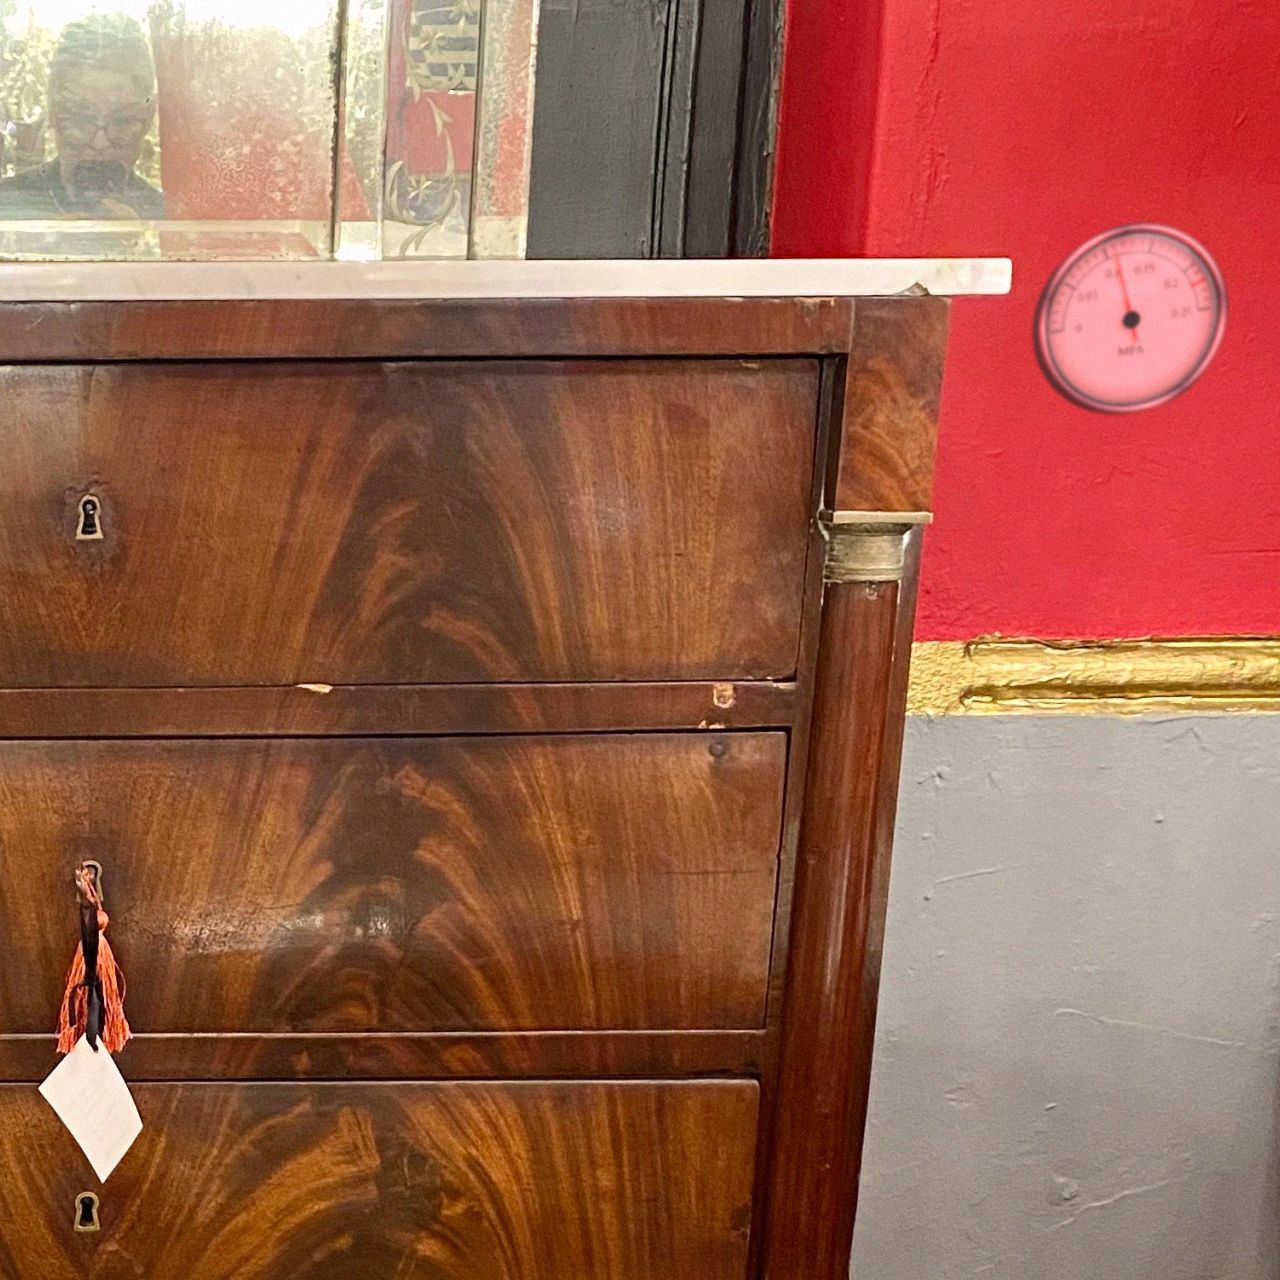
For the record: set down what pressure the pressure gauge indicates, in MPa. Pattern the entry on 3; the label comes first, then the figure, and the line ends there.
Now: 0.11
